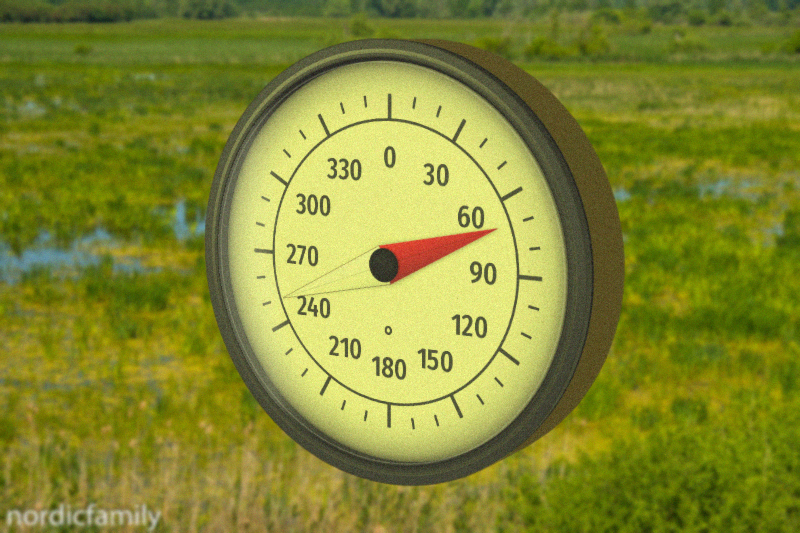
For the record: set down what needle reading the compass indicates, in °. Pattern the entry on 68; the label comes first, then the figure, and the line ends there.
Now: 70
